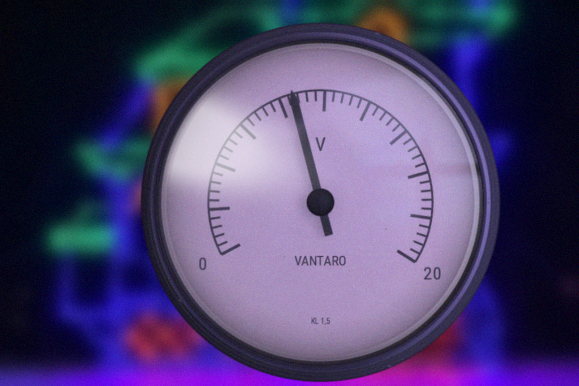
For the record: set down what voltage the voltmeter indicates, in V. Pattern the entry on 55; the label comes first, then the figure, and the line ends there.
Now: 8.6
